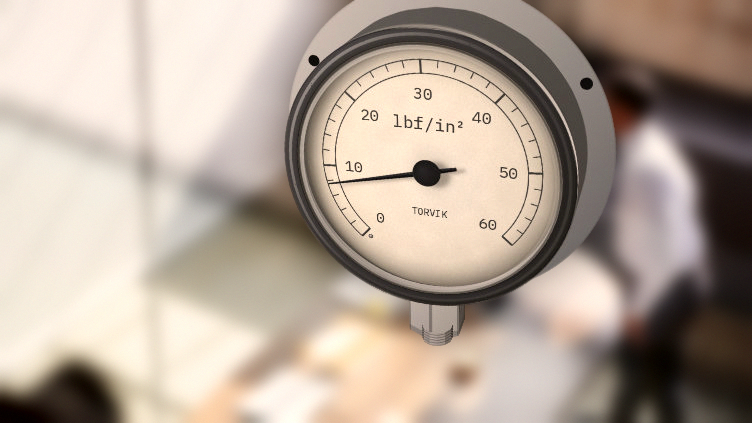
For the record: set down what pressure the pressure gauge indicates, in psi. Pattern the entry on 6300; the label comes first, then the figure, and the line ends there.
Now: 8
